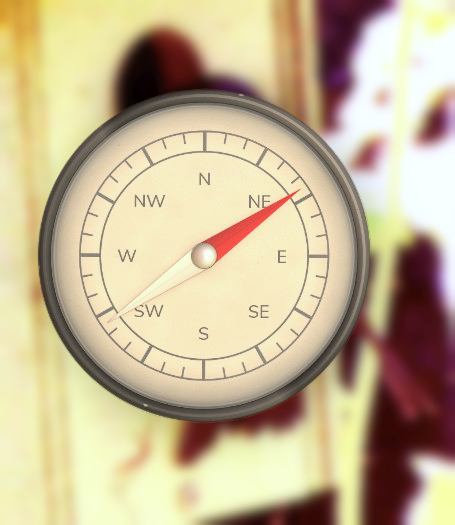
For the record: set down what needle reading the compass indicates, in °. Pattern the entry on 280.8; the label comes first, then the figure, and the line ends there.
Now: 55
